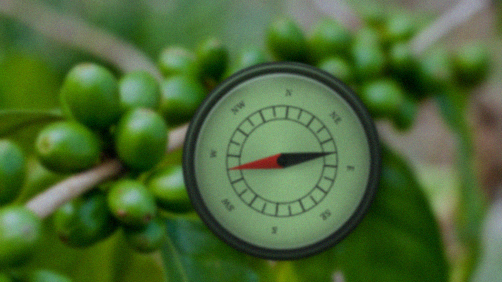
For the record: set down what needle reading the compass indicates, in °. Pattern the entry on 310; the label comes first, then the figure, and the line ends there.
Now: 255
